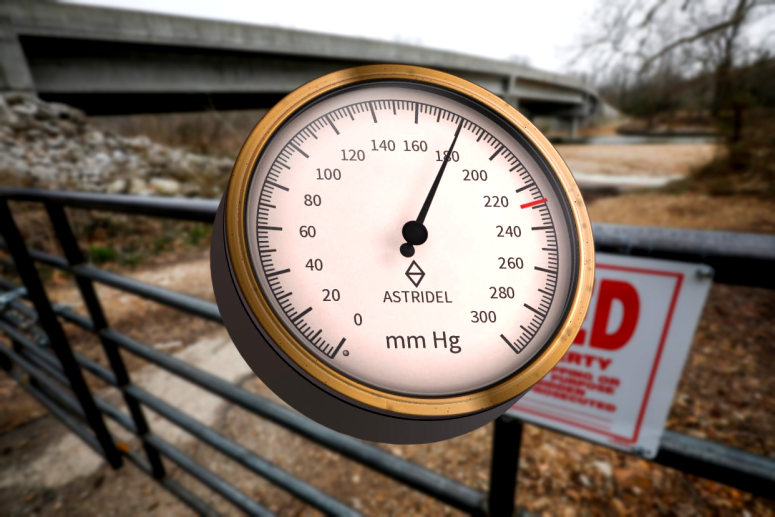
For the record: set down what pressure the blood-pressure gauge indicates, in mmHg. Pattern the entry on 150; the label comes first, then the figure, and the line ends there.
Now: 180
